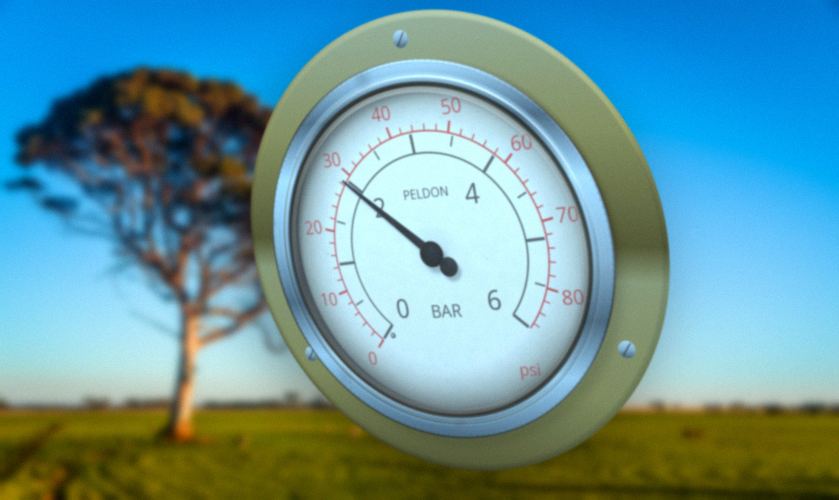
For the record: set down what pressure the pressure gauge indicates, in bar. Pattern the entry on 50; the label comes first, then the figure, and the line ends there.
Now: 2
